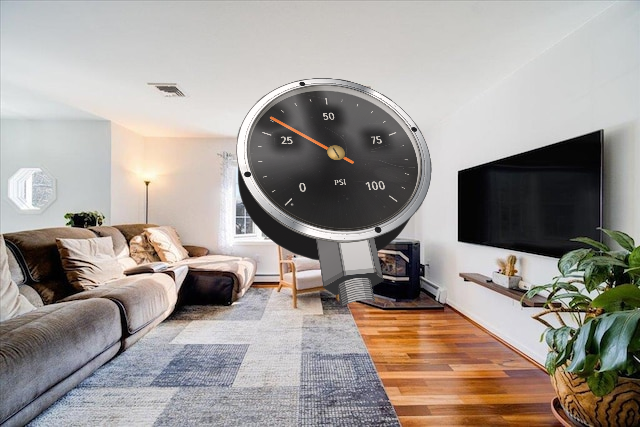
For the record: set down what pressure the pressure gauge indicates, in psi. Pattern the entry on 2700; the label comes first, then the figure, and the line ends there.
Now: 30
